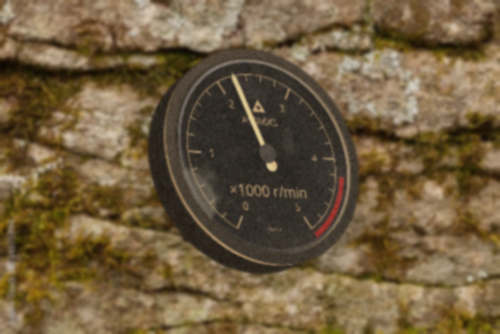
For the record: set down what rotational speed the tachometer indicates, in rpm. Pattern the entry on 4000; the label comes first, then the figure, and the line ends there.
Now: 2200
